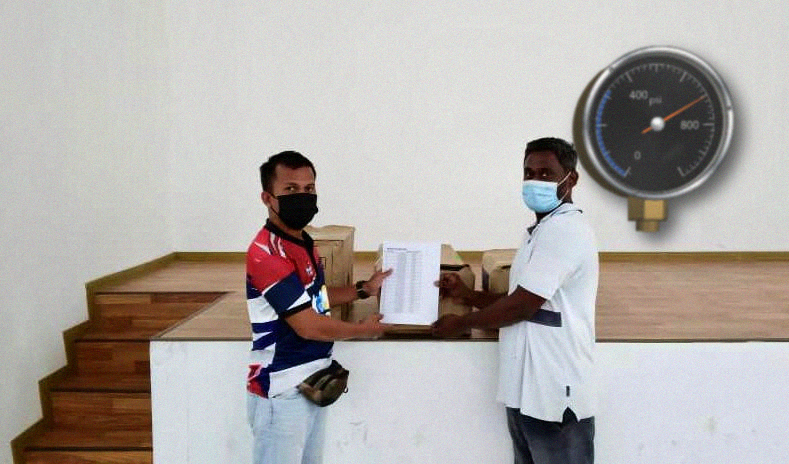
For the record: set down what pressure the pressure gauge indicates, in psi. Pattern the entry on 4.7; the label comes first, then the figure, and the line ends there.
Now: 700
